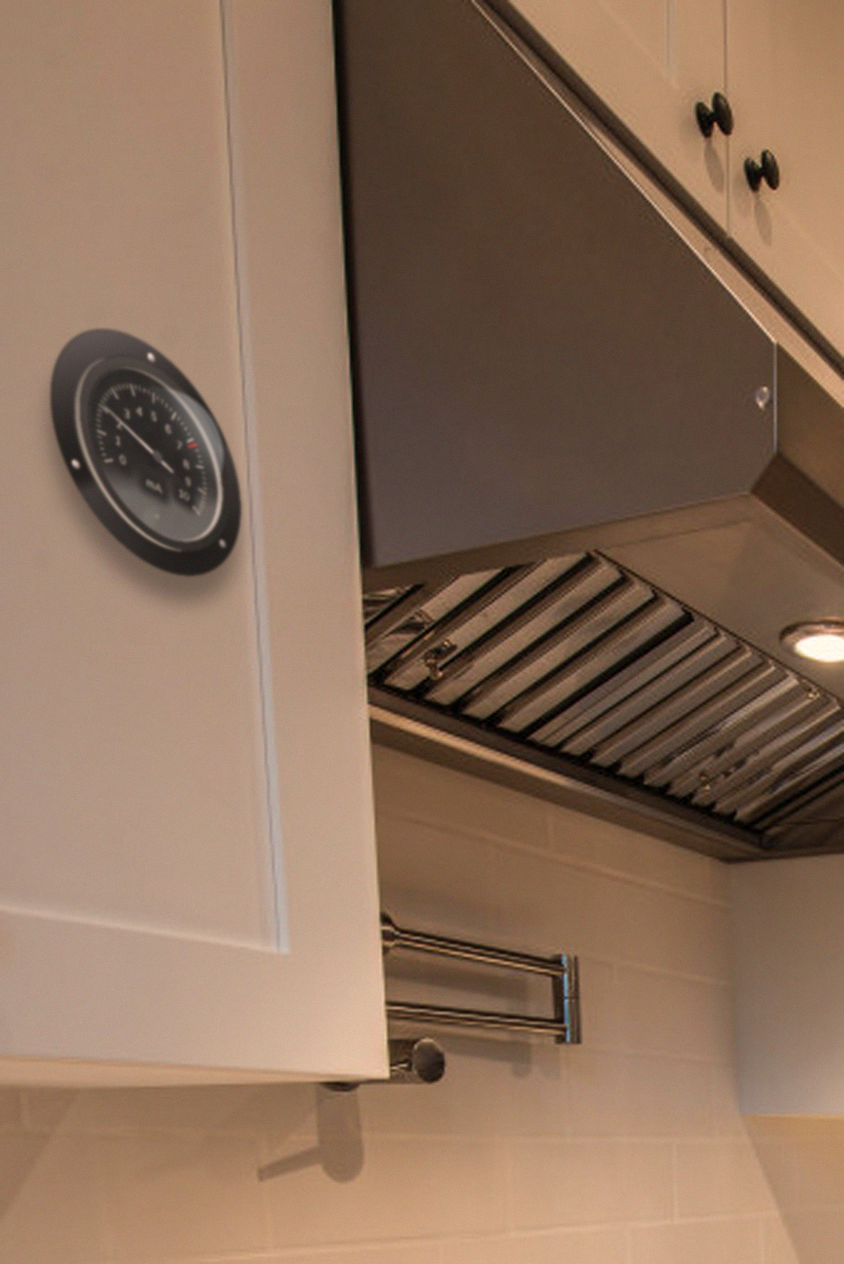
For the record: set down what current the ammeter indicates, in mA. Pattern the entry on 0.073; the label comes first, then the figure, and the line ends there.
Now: 2
